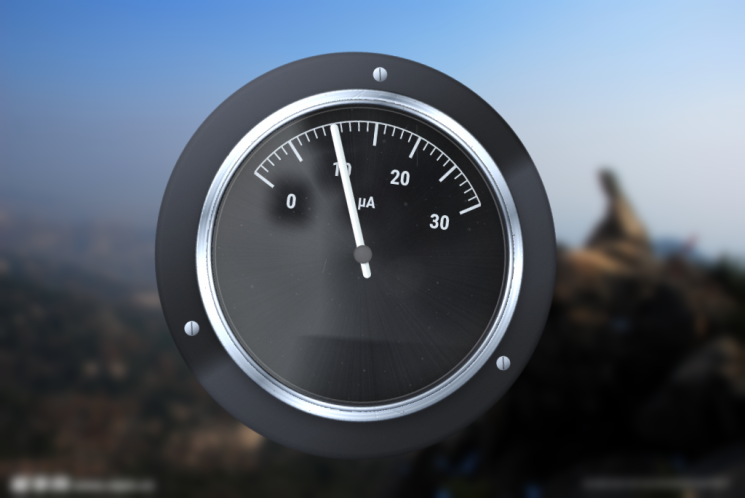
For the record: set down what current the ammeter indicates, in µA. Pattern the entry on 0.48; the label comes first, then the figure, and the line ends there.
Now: 10
